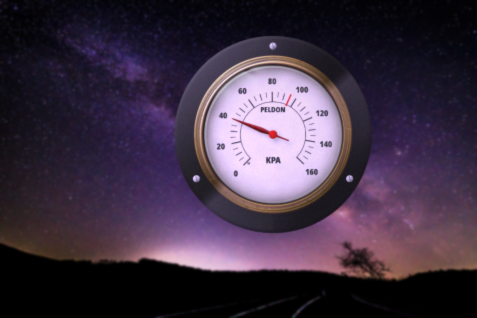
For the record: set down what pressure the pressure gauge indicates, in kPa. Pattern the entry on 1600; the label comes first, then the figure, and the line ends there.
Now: 40
